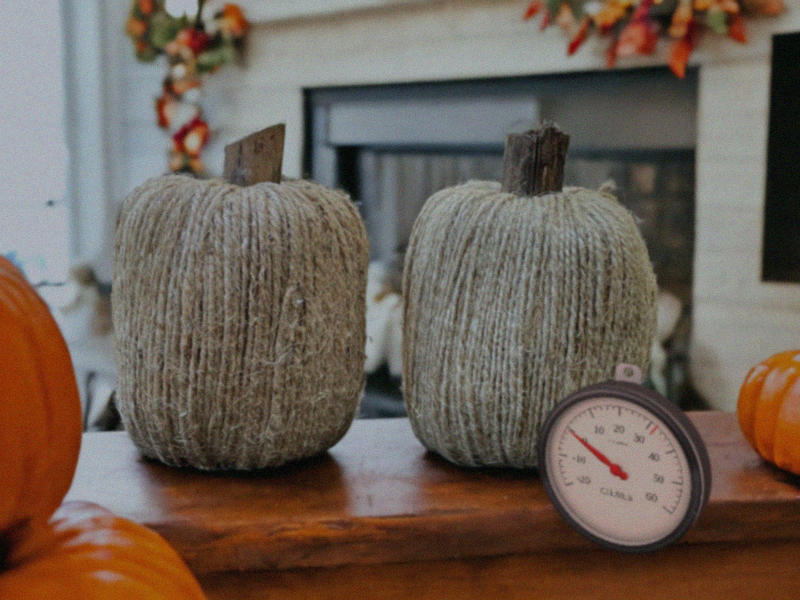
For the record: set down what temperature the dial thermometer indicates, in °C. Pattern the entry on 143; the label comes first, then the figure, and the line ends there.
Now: 0
